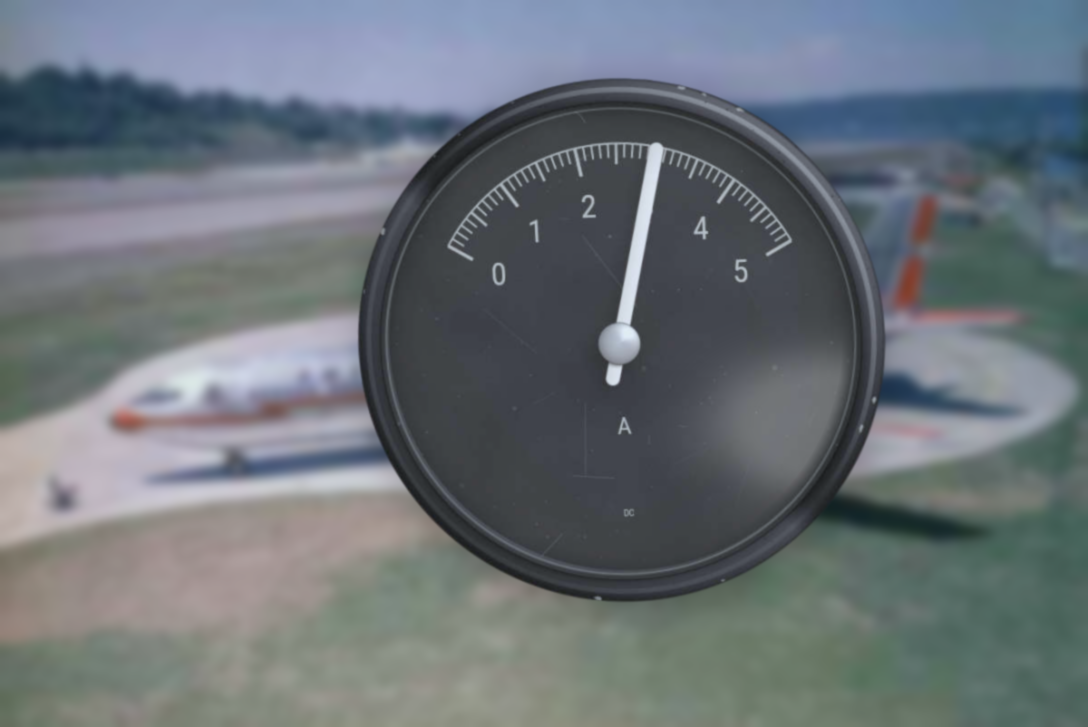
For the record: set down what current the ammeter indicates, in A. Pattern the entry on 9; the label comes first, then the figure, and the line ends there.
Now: 3
